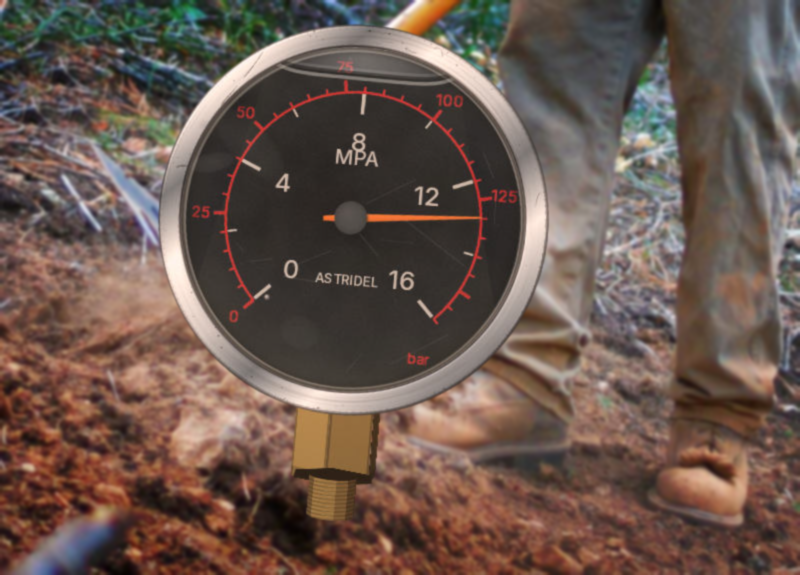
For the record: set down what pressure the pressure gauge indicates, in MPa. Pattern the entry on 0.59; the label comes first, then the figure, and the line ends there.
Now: 13
